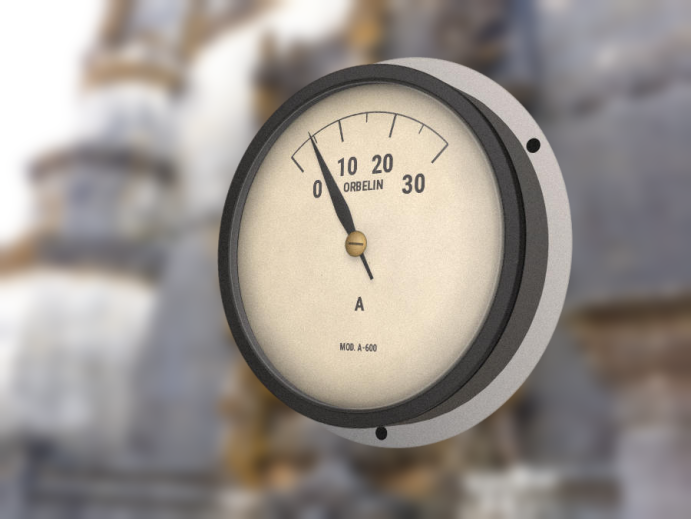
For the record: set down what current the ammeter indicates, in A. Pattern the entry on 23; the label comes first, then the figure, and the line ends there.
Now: 5
